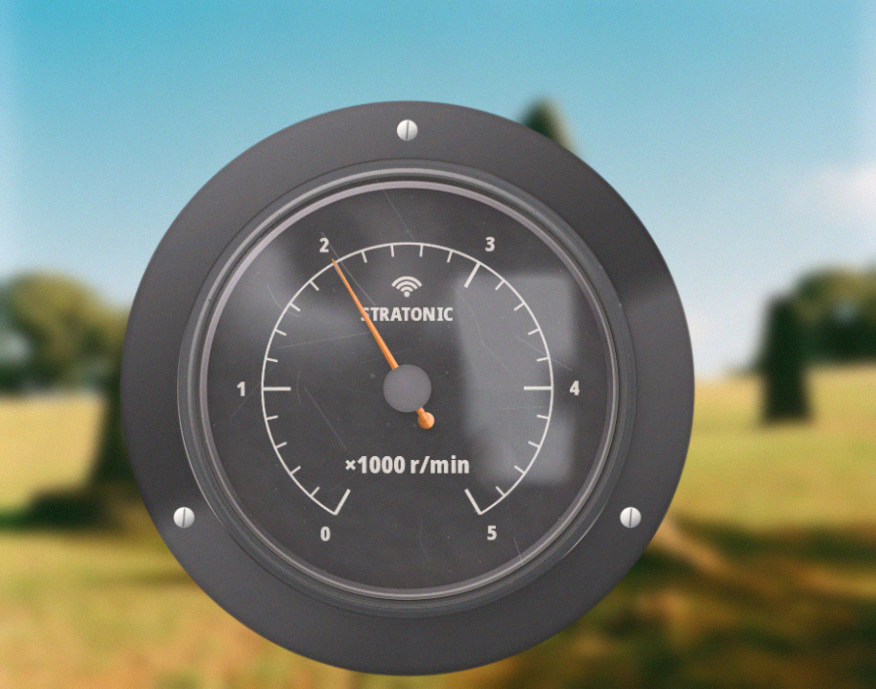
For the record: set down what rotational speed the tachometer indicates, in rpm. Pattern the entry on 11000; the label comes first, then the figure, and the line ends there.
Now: 2000
